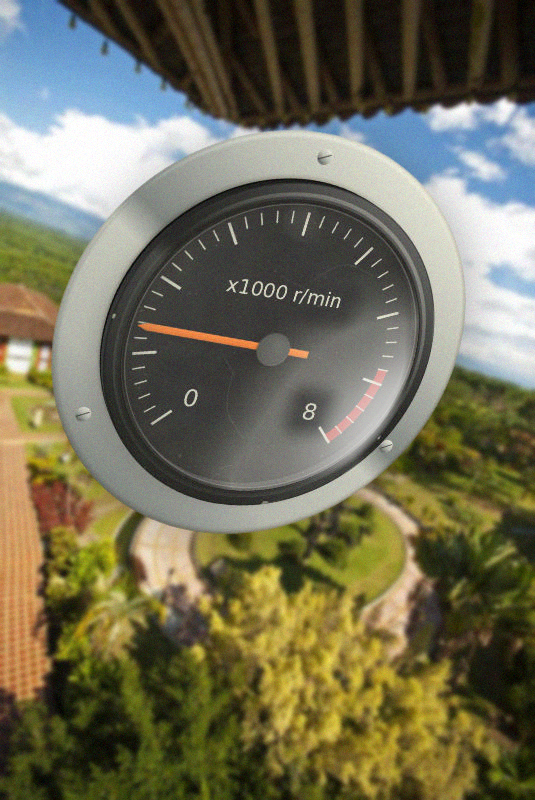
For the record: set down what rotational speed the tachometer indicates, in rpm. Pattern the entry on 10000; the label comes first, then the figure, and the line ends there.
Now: 1400
